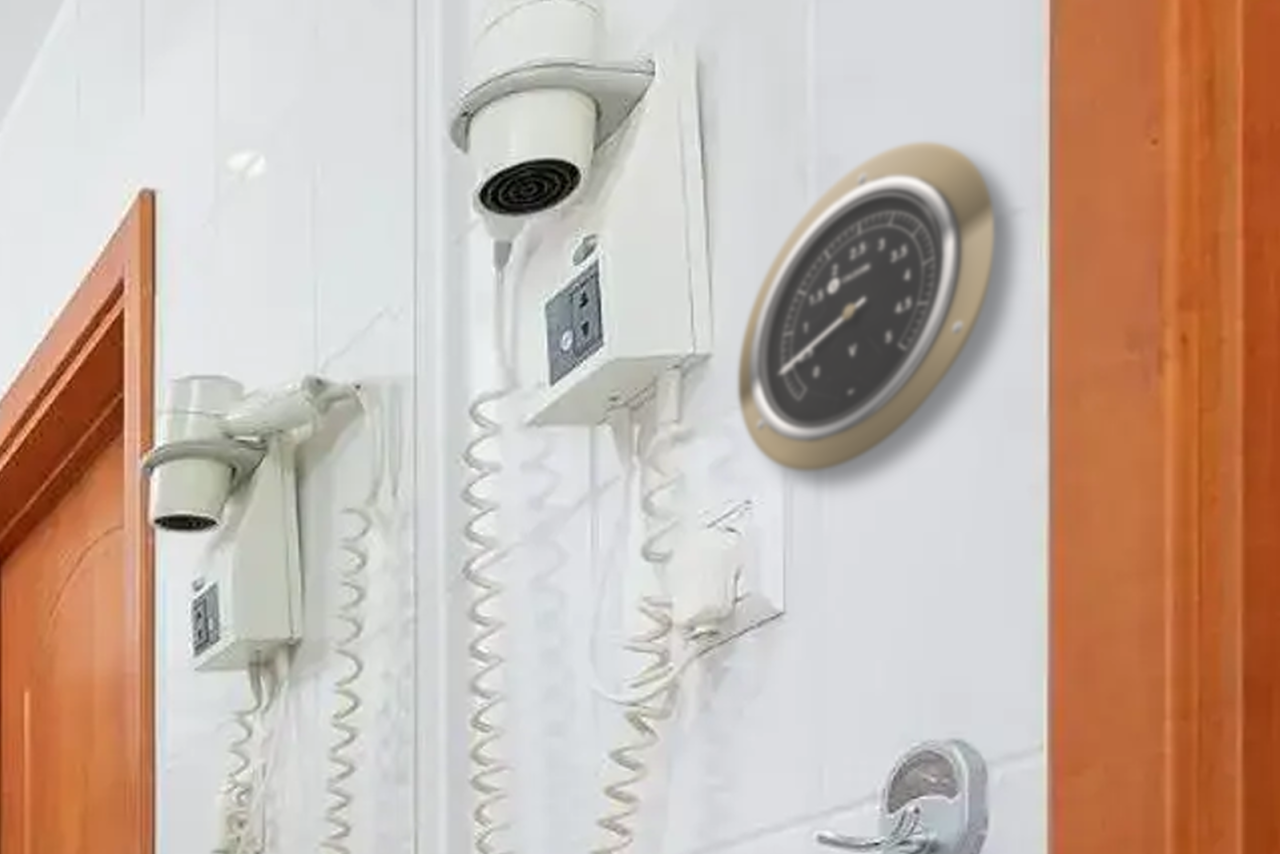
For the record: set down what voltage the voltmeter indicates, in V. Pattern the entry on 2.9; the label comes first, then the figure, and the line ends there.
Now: 0.5
